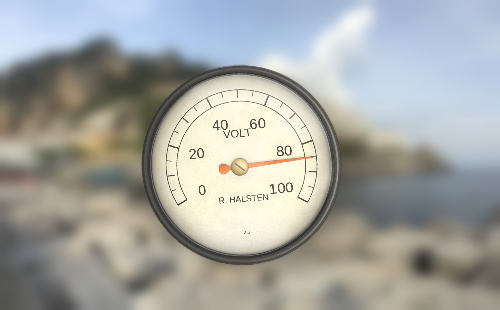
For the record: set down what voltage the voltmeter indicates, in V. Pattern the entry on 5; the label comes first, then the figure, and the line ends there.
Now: 85
